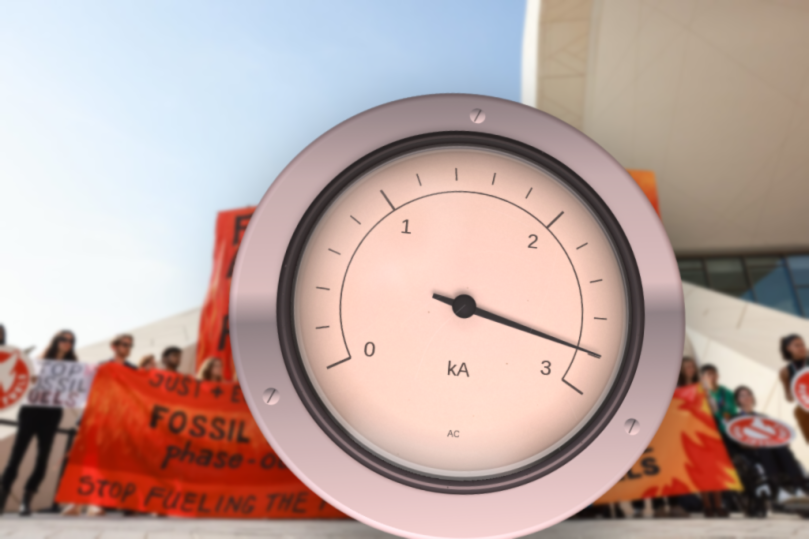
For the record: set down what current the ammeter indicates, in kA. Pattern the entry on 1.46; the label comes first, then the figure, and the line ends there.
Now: 2.8
